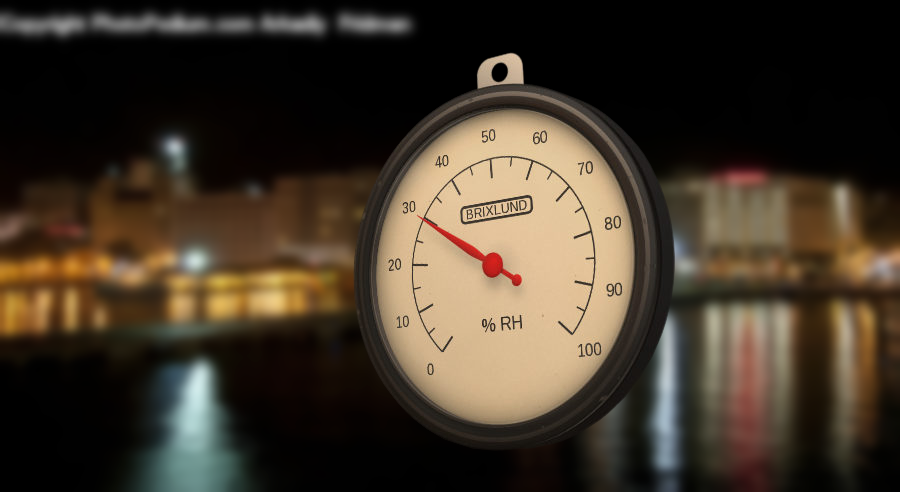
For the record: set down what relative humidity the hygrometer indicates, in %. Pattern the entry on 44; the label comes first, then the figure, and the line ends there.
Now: 30
